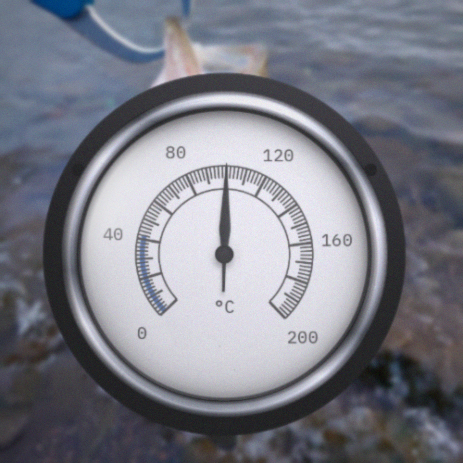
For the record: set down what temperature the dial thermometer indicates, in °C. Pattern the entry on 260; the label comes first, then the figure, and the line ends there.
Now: 100
